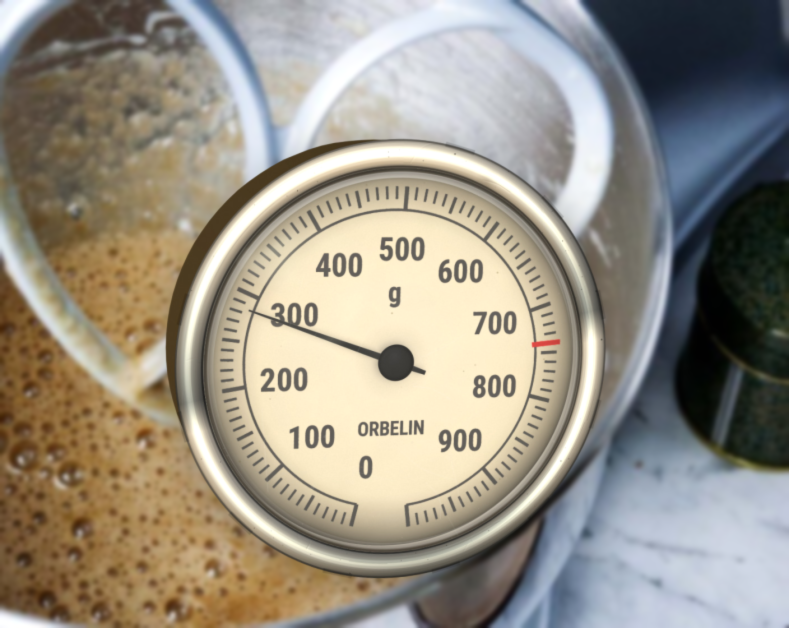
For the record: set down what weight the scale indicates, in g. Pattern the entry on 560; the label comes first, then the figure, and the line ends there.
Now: 285
